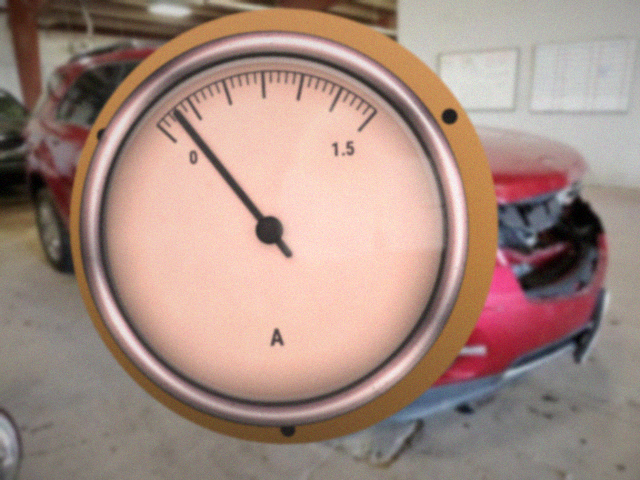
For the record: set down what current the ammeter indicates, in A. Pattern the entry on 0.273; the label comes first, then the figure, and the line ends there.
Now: 0.15
